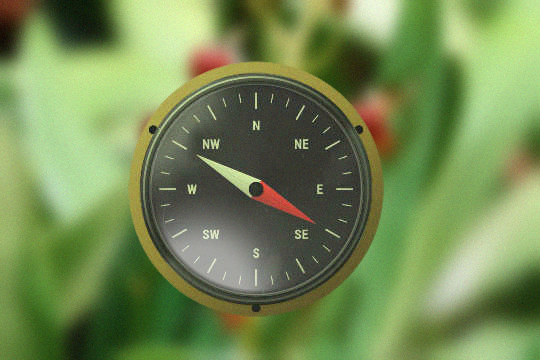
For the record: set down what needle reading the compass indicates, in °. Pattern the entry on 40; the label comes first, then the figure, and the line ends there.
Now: 120
